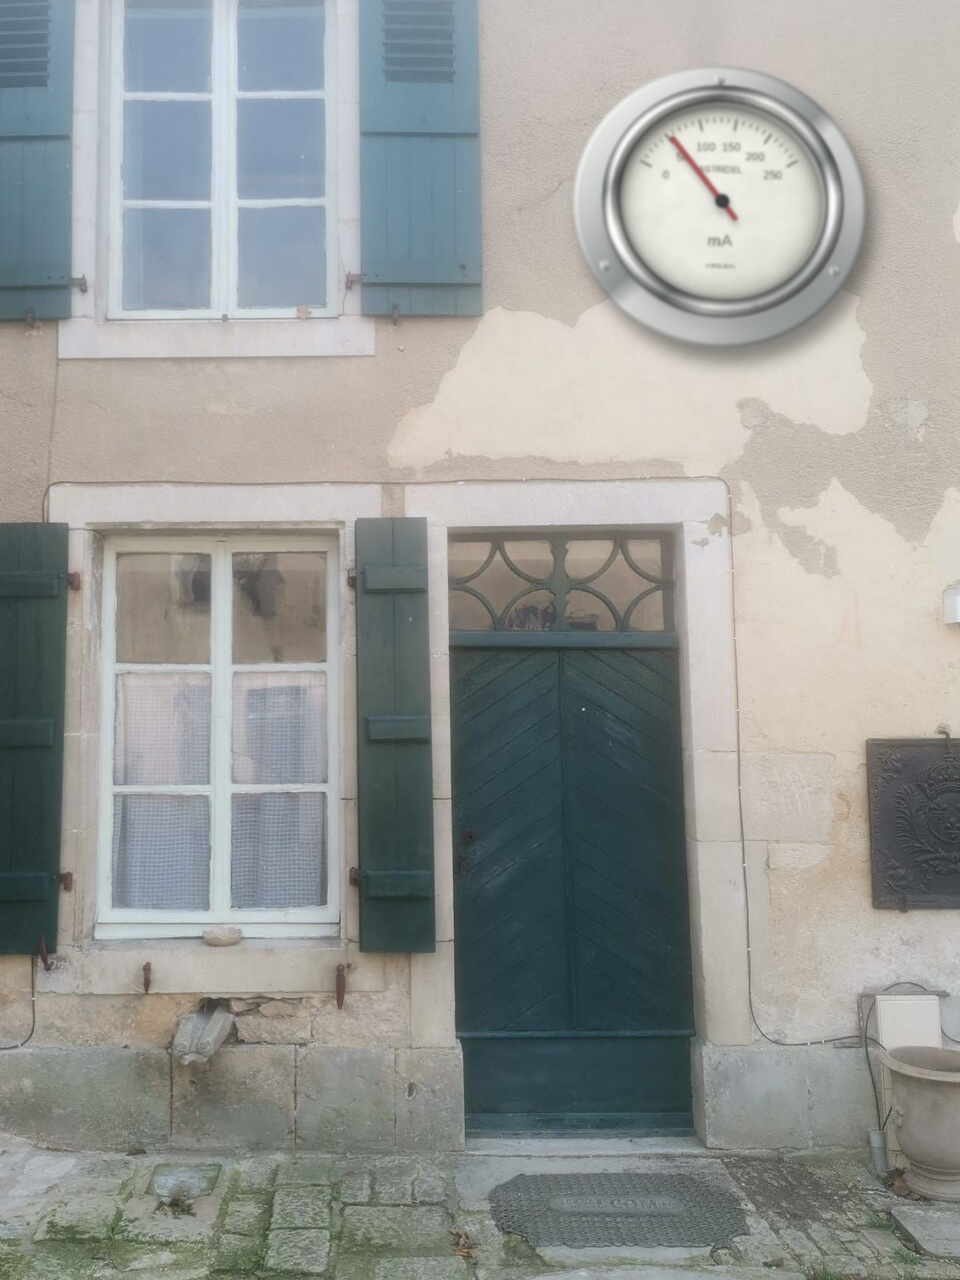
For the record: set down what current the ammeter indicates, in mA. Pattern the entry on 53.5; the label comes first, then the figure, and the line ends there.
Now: 50
